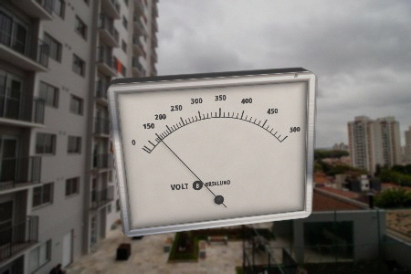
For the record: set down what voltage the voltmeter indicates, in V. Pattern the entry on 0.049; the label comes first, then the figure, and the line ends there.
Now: 150
